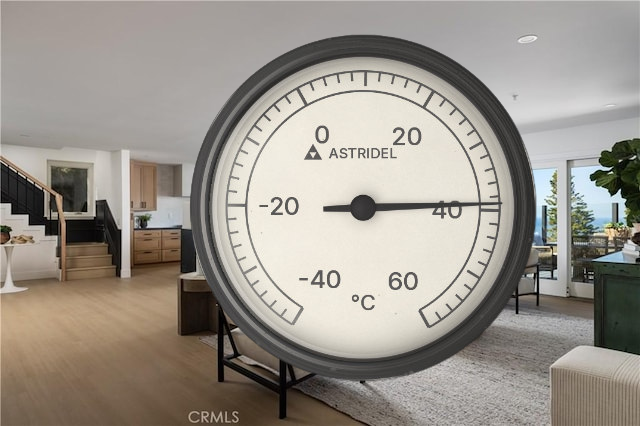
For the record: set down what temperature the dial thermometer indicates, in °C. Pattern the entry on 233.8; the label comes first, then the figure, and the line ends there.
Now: 39
